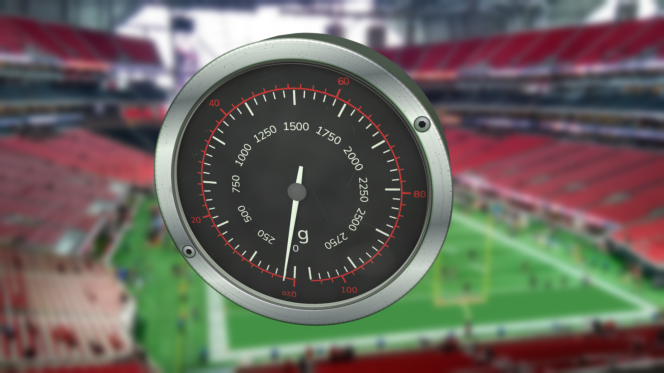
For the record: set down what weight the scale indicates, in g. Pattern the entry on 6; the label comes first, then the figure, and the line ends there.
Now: 50
